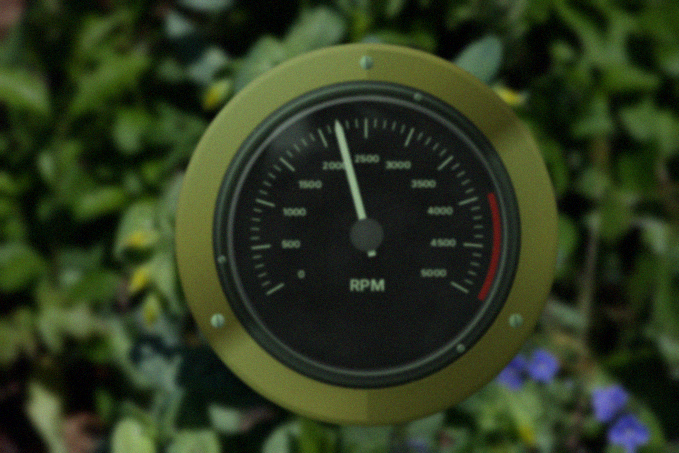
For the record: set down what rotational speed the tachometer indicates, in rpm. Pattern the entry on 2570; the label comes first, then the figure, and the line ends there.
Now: 2200
